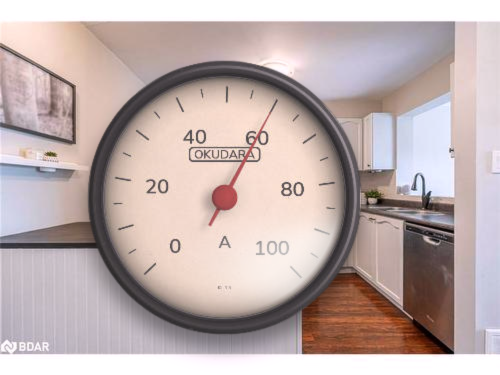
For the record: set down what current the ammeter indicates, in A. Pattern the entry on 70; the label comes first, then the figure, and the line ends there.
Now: 60
